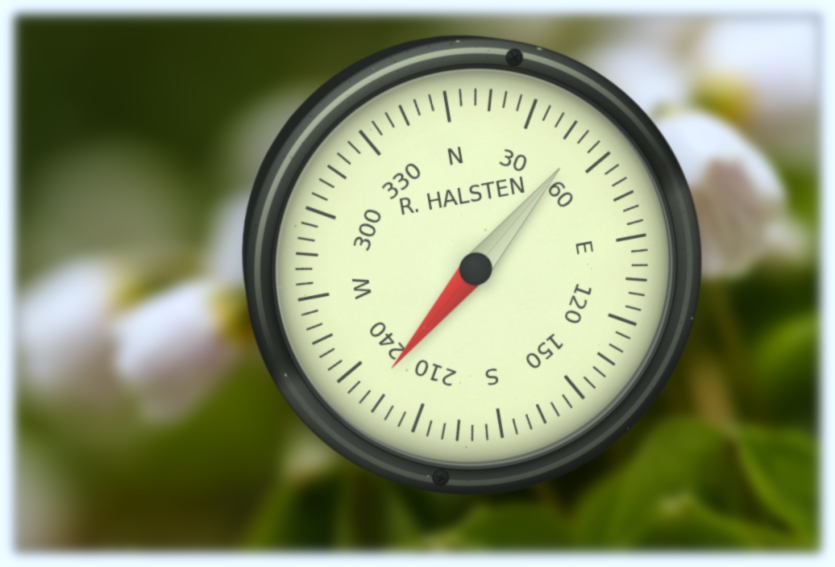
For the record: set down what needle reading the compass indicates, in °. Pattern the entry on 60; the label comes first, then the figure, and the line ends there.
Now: 230
